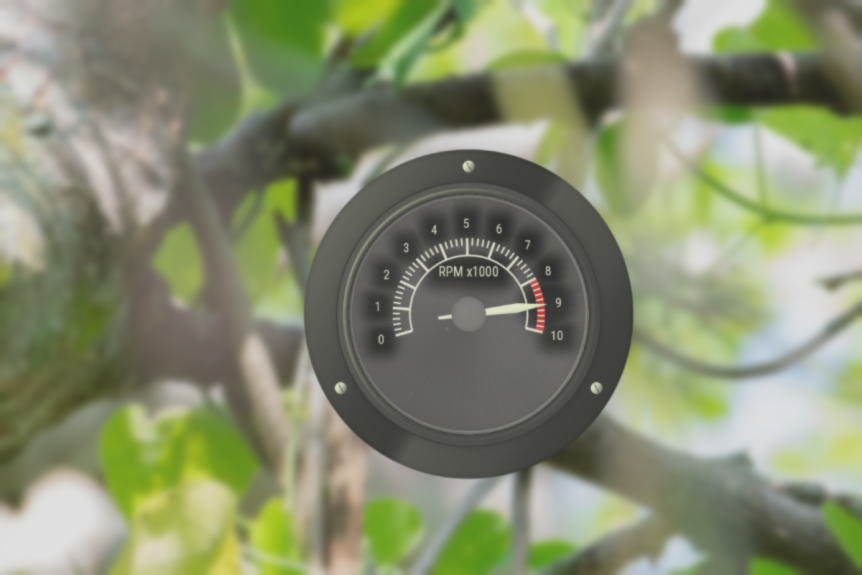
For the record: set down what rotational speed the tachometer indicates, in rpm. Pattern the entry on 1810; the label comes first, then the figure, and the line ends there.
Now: 9000
